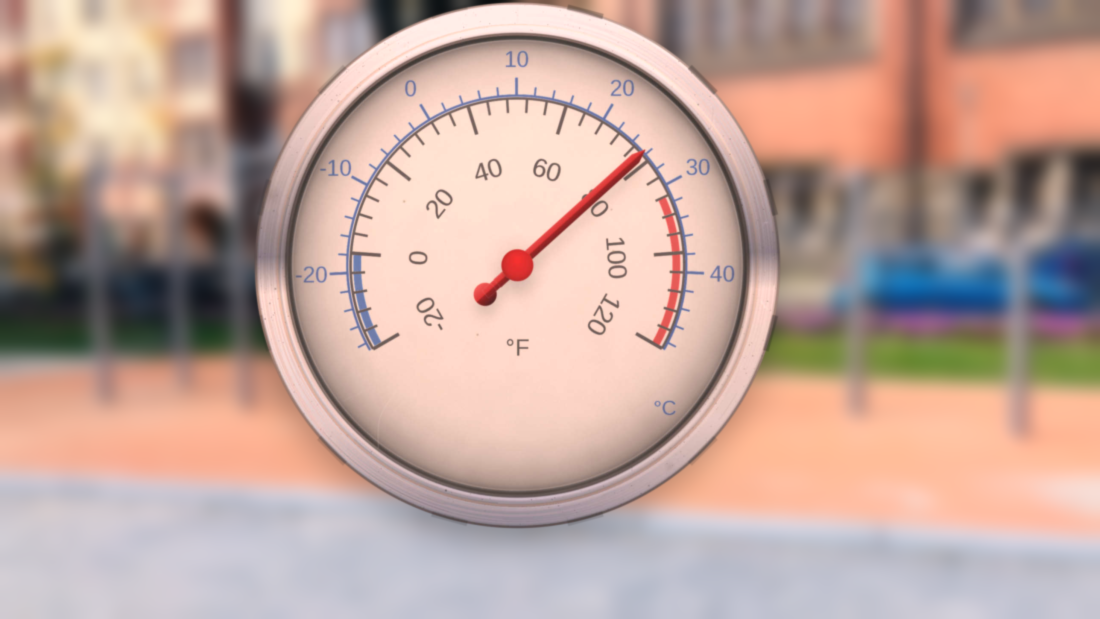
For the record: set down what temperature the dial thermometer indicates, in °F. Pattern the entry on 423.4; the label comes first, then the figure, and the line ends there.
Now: 78
